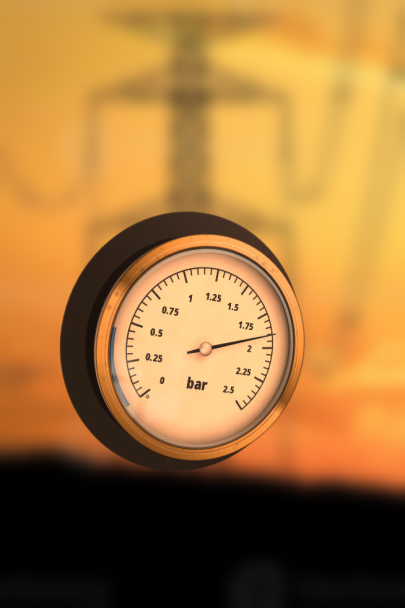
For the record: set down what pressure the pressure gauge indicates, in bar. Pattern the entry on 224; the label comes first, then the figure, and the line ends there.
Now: 1.9
